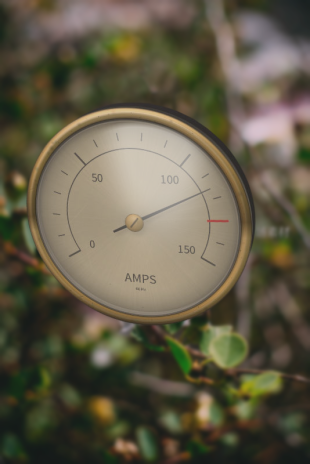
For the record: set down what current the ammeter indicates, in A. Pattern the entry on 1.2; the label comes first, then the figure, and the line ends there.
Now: 115
